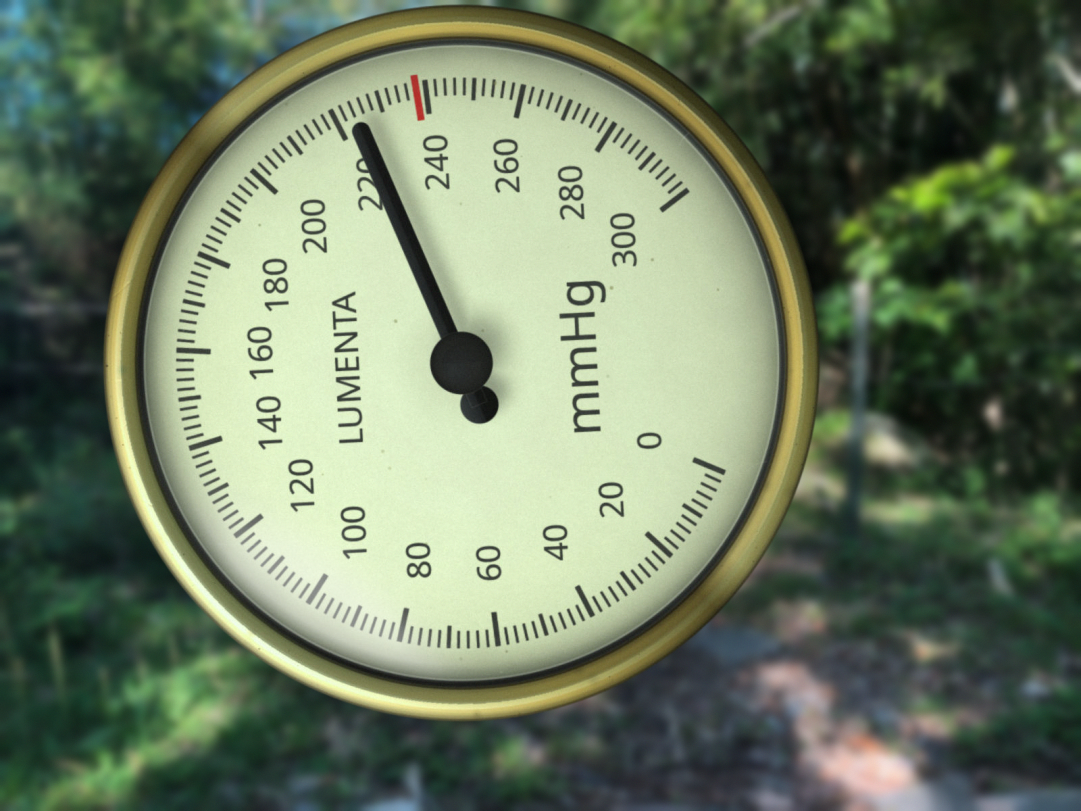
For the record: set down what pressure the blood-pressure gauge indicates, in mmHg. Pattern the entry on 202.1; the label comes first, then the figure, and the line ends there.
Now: 224
